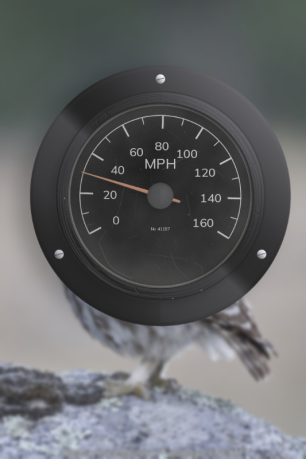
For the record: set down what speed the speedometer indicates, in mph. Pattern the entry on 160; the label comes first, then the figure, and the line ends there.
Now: 30
